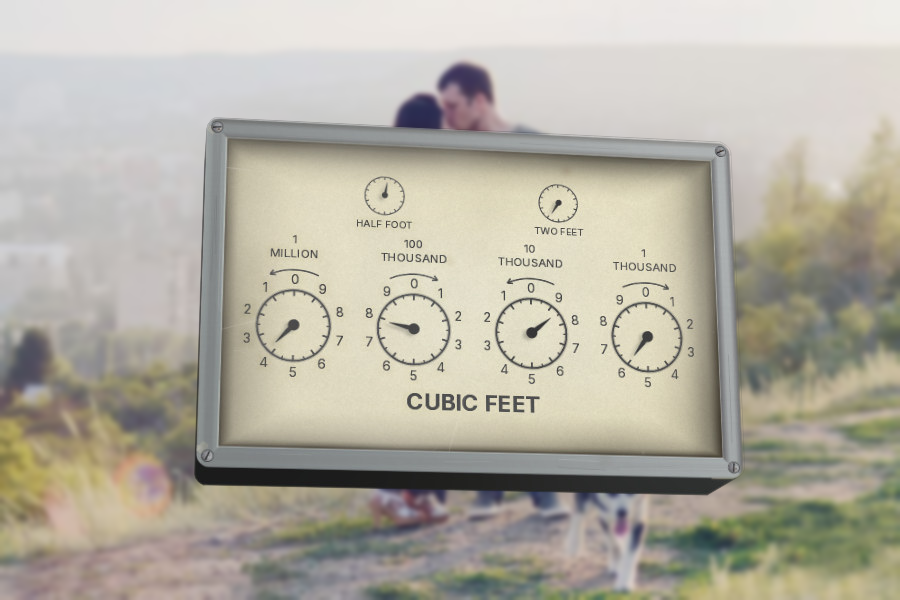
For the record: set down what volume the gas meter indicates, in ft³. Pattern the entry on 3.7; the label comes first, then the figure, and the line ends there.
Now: 378600
